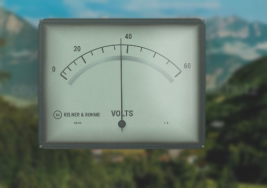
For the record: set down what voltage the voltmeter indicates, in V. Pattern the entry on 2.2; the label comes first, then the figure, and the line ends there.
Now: 37.5
